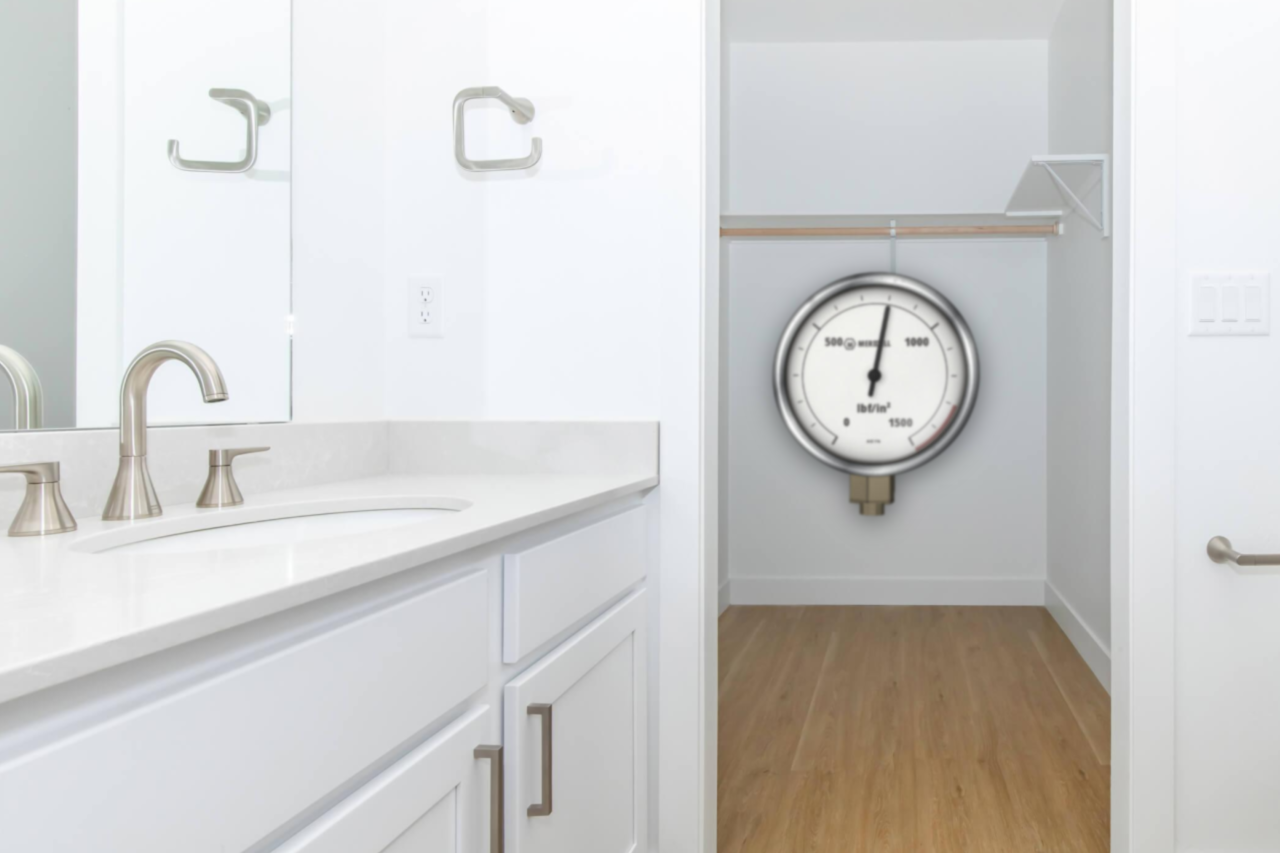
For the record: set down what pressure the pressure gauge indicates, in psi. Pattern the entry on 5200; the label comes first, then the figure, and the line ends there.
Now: 800
